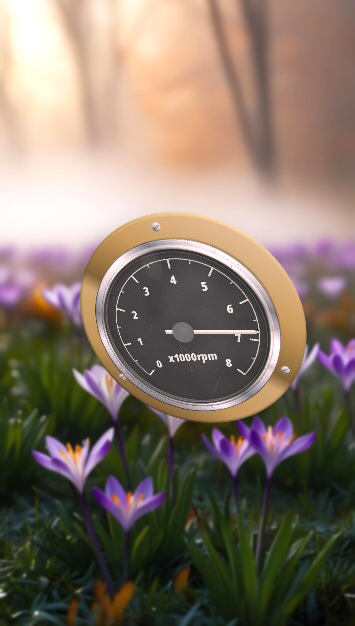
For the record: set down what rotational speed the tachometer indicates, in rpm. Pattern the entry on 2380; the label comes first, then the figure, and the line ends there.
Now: 6750
